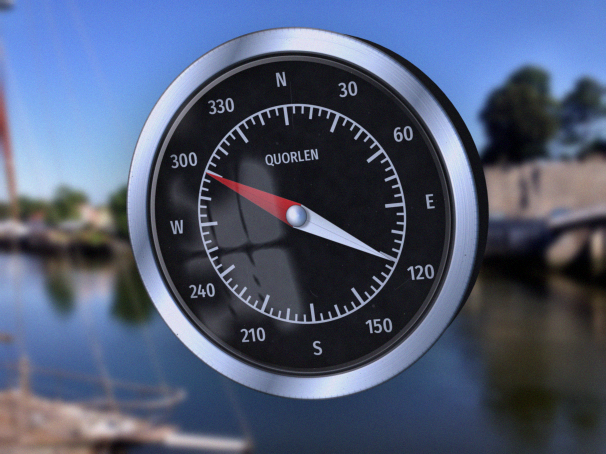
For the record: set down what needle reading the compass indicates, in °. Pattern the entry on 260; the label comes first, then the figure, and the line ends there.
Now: 300
